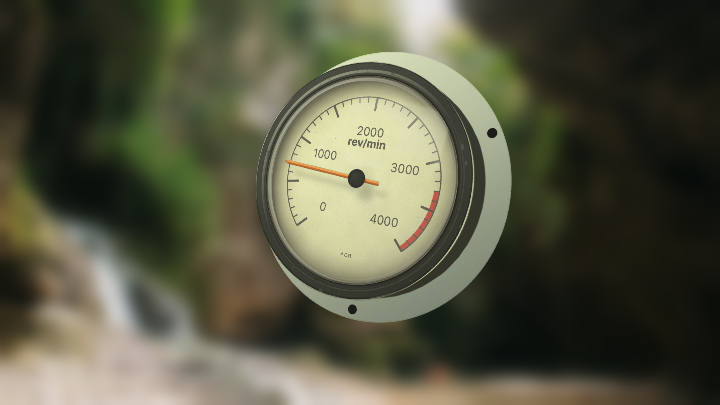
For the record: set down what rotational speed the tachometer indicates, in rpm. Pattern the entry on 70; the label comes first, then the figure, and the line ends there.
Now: 700
